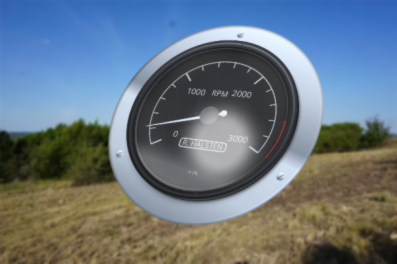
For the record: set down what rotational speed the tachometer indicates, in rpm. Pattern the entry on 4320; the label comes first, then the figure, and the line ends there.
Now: 200
